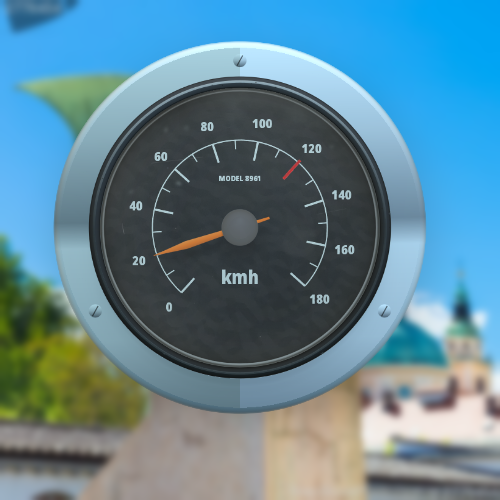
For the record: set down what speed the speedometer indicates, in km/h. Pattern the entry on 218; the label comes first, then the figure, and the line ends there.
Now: 20
